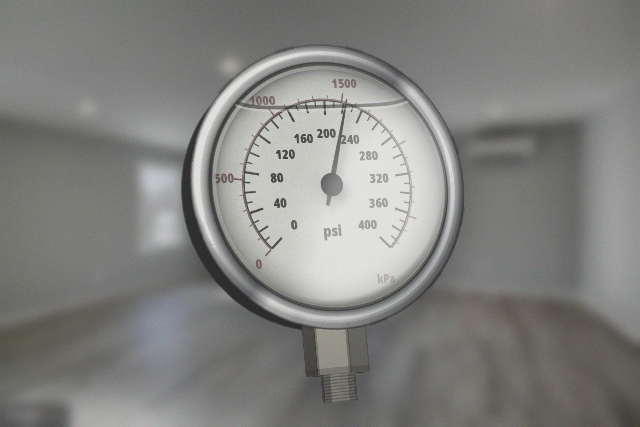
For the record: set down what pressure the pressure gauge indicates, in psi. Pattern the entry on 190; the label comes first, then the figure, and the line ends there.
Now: 220
